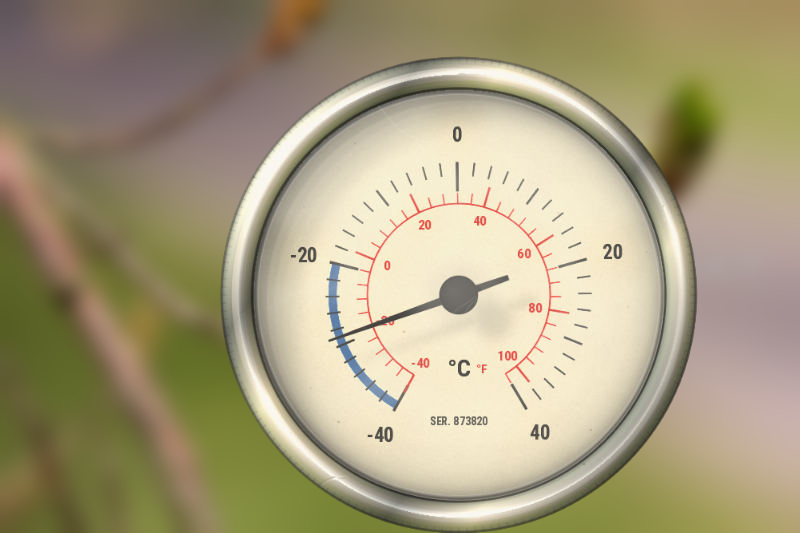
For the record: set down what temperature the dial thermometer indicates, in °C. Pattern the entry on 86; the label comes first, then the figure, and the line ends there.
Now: -29
